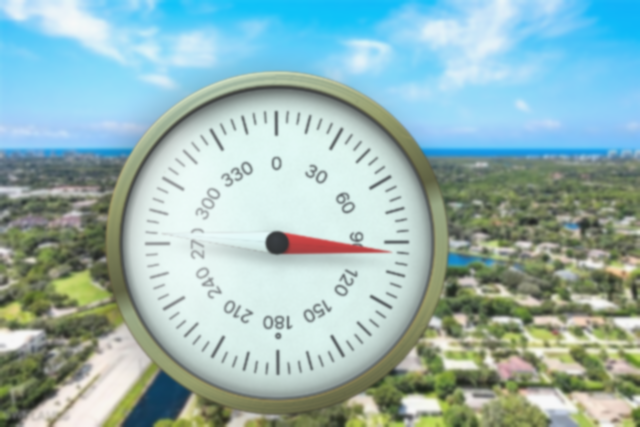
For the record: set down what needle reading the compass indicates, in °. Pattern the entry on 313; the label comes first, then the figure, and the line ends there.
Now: 95
